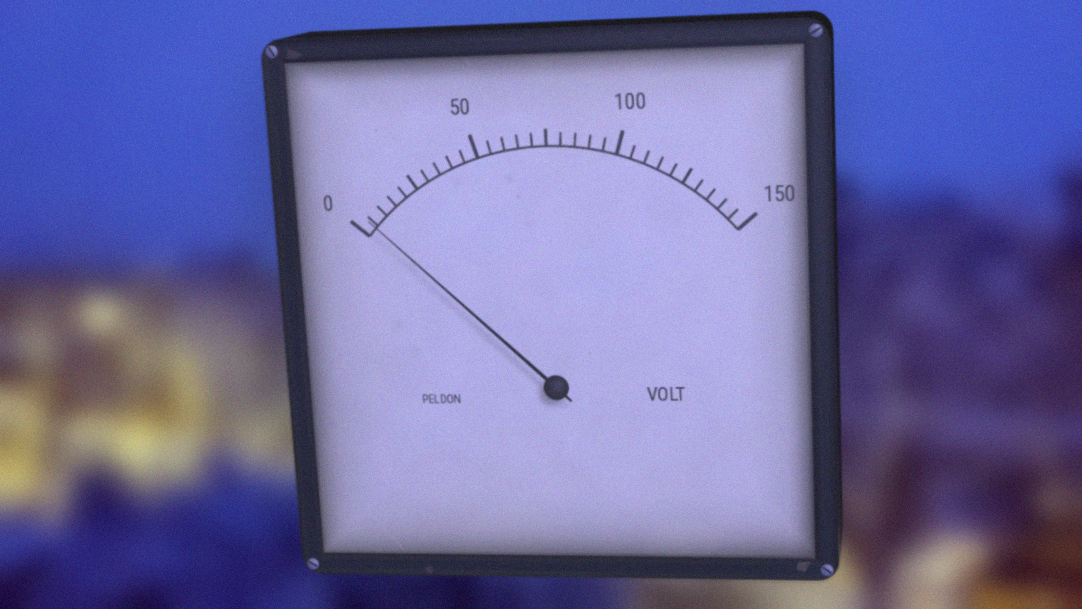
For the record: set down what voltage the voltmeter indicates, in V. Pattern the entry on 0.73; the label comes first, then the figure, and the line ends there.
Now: 5
